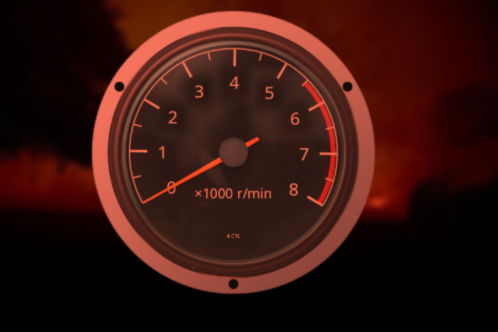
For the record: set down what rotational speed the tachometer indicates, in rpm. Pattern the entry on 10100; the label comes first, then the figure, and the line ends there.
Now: 0
